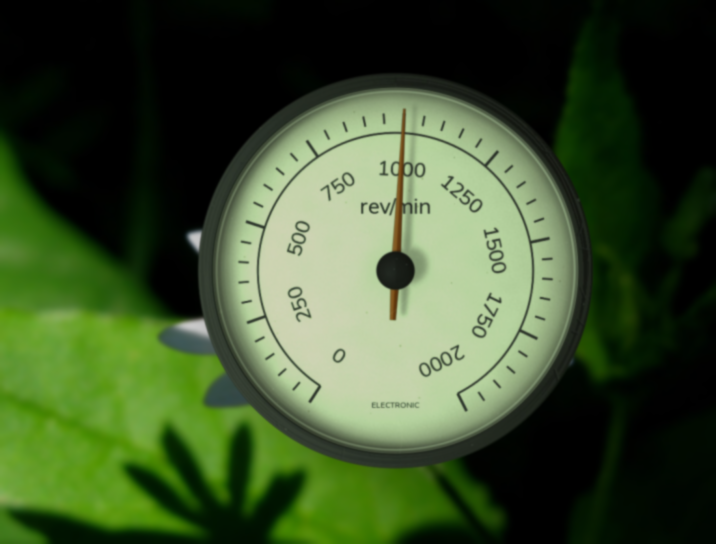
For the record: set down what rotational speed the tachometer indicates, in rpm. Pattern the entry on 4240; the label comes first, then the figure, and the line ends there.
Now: 1000
